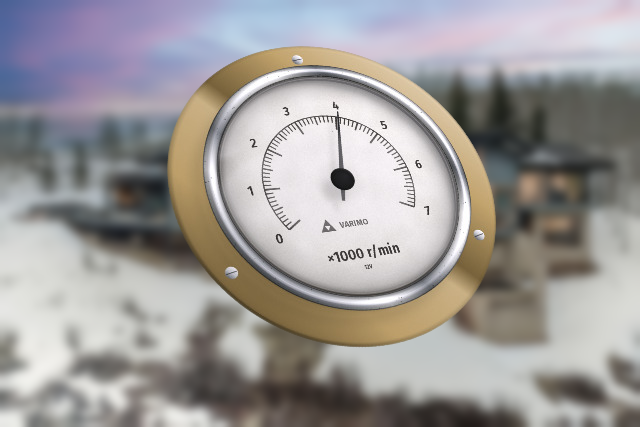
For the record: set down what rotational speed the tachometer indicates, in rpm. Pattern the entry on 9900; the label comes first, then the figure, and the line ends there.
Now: 4000
